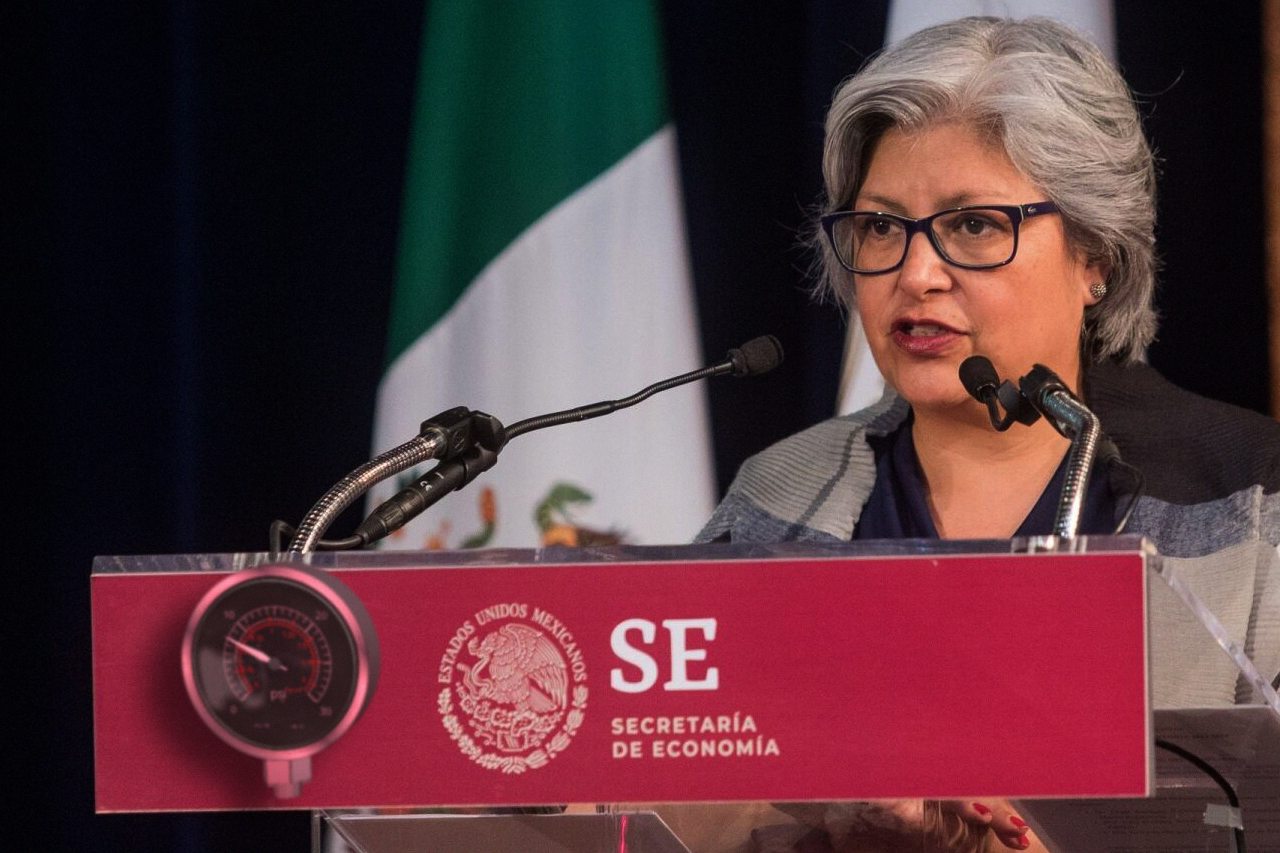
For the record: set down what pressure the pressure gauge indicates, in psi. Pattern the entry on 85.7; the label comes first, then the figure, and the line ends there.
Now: 8
